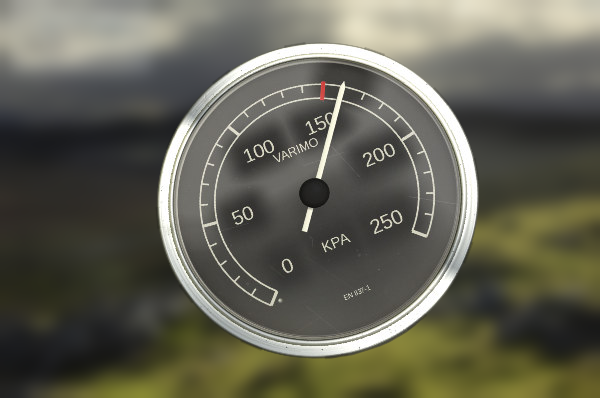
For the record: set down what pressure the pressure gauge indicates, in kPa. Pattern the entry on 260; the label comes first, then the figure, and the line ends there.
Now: 160
